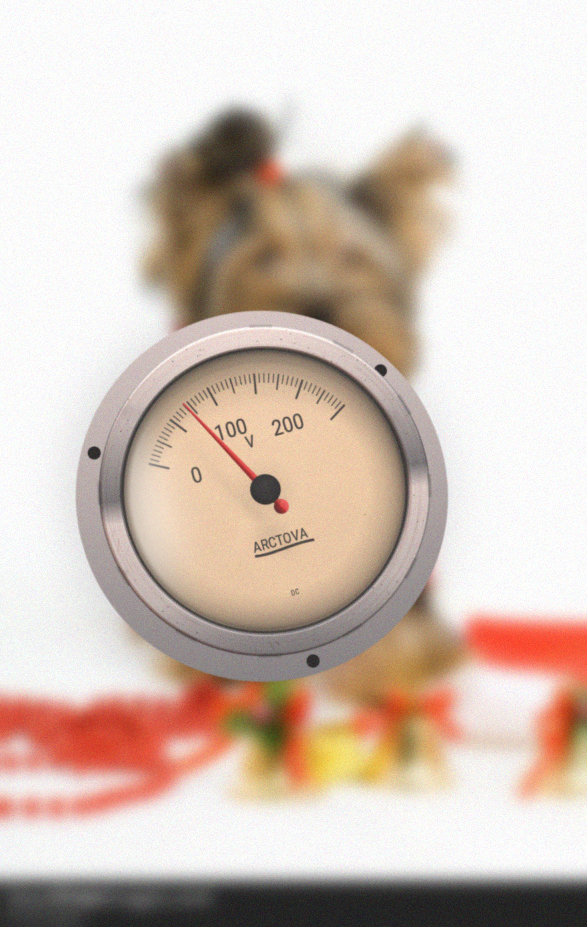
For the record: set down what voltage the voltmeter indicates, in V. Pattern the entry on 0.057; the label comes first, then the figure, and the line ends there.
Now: 70
